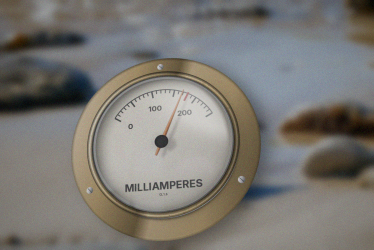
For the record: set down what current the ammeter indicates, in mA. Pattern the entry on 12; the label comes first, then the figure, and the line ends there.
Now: 170
